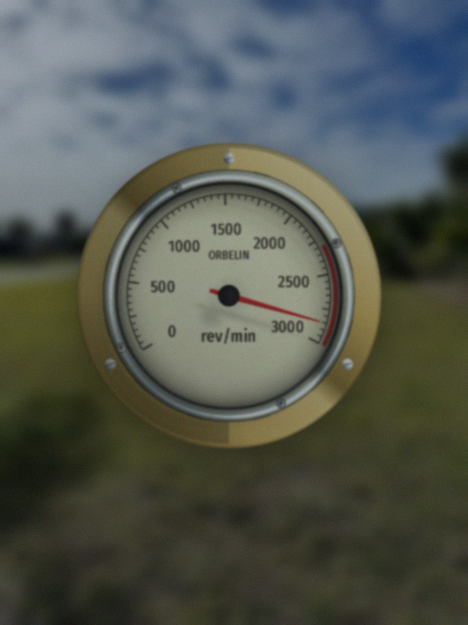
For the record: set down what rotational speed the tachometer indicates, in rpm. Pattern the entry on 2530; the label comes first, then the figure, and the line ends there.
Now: 2850
